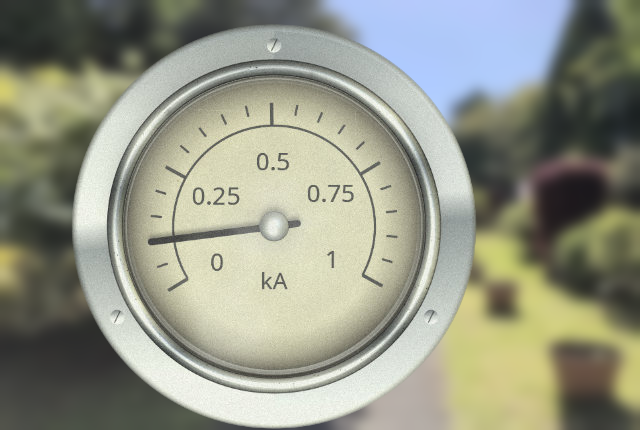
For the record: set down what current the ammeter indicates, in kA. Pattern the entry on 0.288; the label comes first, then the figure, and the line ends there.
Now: 0.1
